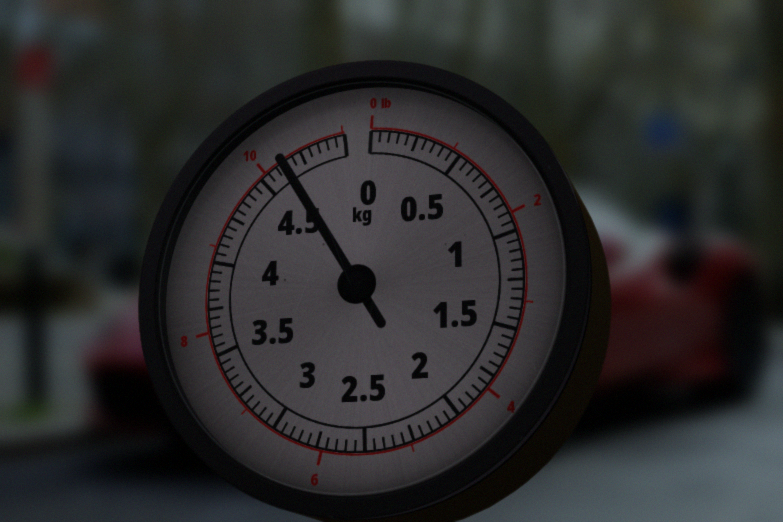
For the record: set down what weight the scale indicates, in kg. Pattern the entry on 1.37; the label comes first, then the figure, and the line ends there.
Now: 4.65
